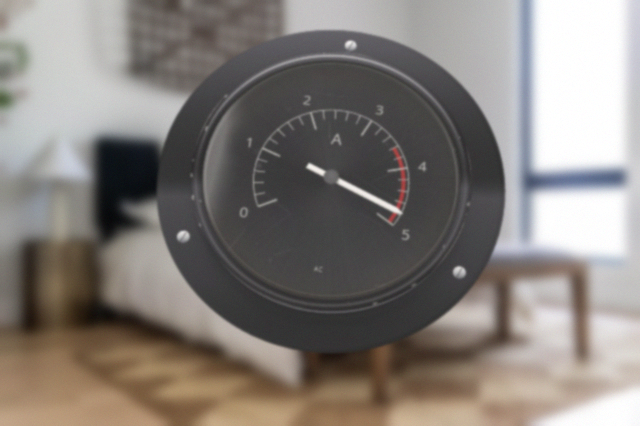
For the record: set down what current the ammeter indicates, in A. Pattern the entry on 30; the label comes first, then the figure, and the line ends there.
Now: 4.8
